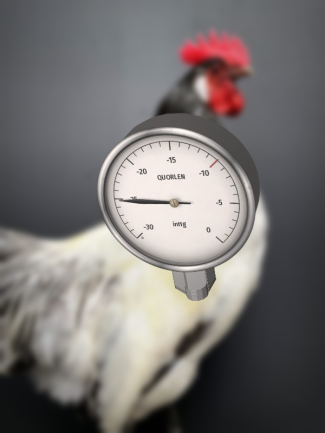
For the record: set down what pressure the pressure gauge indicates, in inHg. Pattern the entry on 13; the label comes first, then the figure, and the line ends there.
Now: -25
